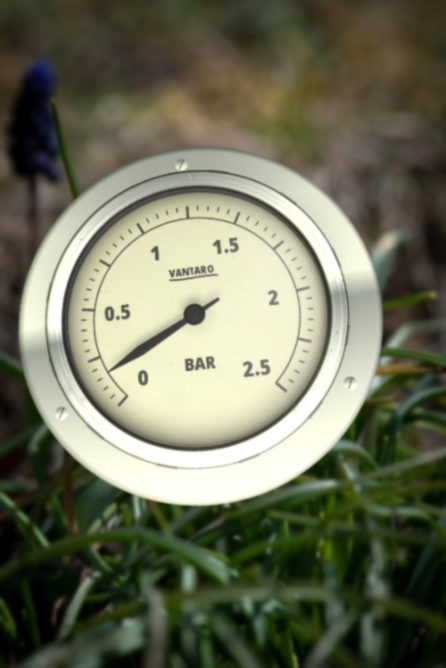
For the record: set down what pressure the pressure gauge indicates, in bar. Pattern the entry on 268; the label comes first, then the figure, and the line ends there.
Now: 0.15
